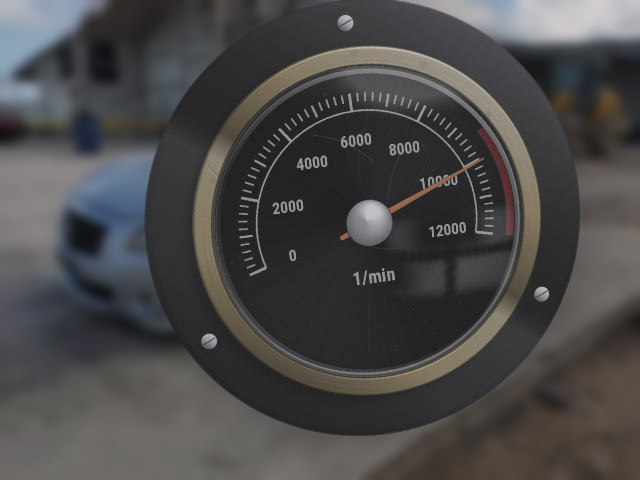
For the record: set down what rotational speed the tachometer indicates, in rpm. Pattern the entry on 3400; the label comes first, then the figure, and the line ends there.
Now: 10000
